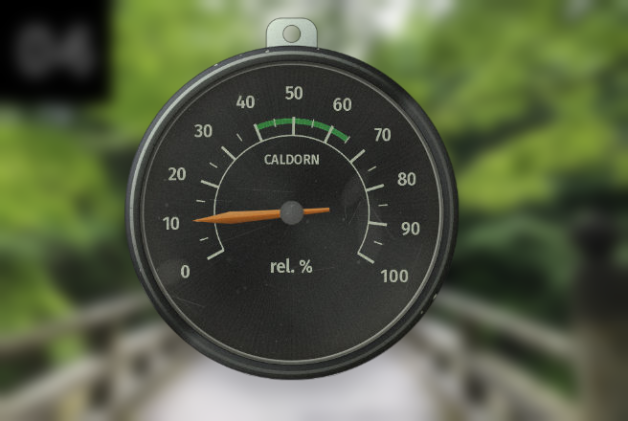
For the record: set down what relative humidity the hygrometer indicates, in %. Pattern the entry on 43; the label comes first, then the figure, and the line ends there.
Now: 10
